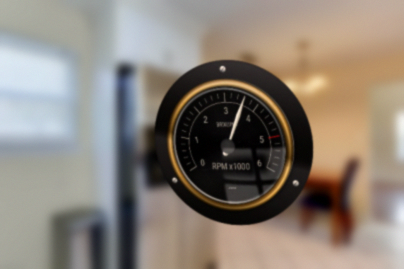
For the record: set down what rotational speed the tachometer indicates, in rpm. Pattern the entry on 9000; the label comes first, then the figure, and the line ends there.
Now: 3600
